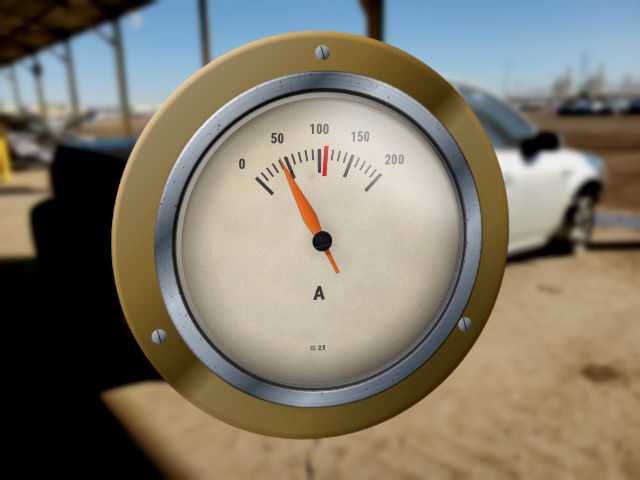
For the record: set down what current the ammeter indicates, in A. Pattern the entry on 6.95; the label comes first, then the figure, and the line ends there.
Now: 40
